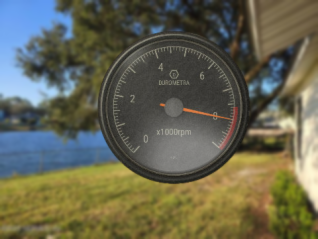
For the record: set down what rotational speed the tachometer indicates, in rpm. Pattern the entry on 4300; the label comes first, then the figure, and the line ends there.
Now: 8000
